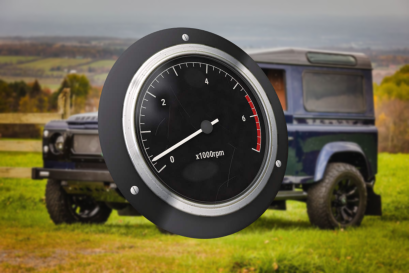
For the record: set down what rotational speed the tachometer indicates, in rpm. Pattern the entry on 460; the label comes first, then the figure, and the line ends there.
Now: 300
